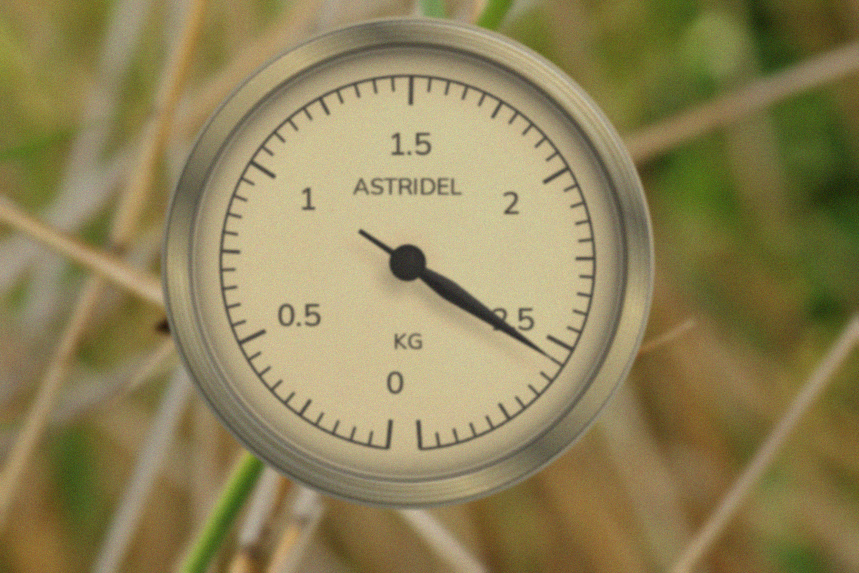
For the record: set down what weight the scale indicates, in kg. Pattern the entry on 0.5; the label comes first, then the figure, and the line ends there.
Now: 2.55
